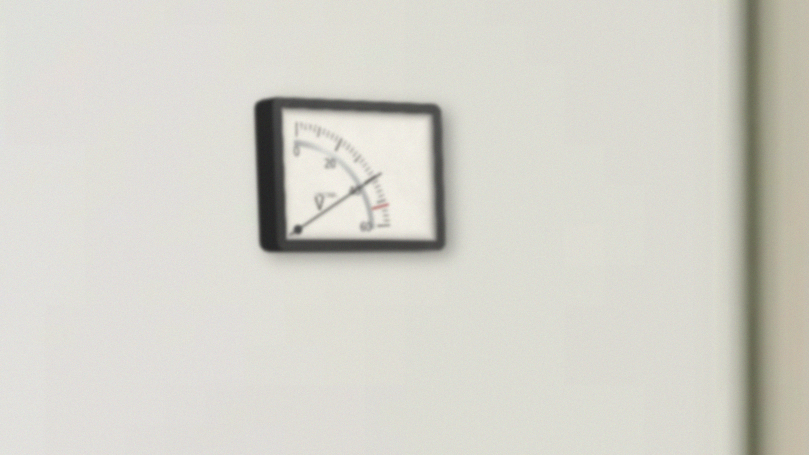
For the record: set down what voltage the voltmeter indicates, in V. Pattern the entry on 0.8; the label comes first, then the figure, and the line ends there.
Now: 40
